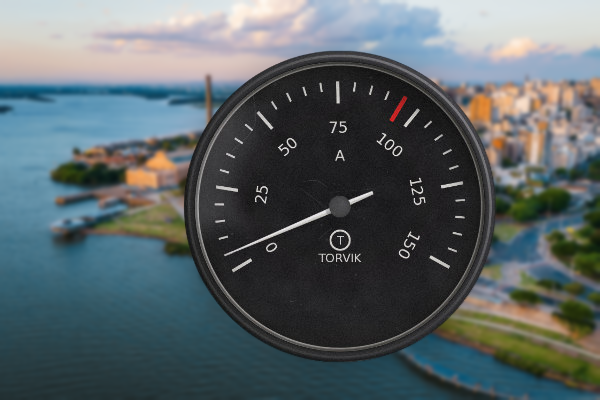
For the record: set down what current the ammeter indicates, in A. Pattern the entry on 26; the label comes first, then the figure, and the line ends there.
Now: 5
